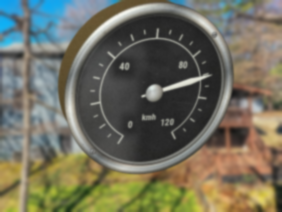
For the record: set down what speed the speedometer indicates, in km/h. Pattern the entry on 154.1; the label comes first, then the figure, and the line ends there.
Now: 90
